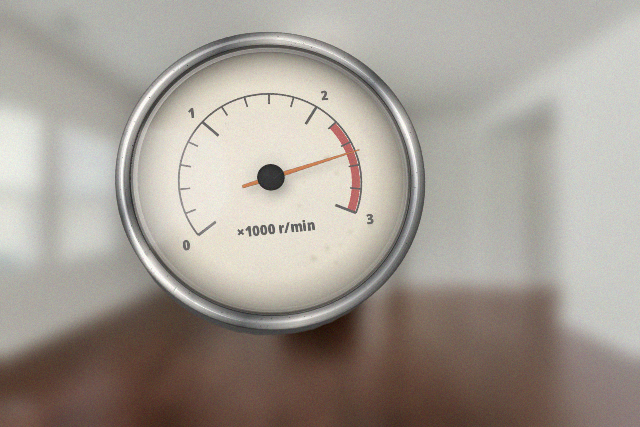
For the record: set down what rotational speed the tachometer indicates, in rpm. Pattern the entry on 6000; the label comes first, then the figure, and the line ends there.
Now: 2500
